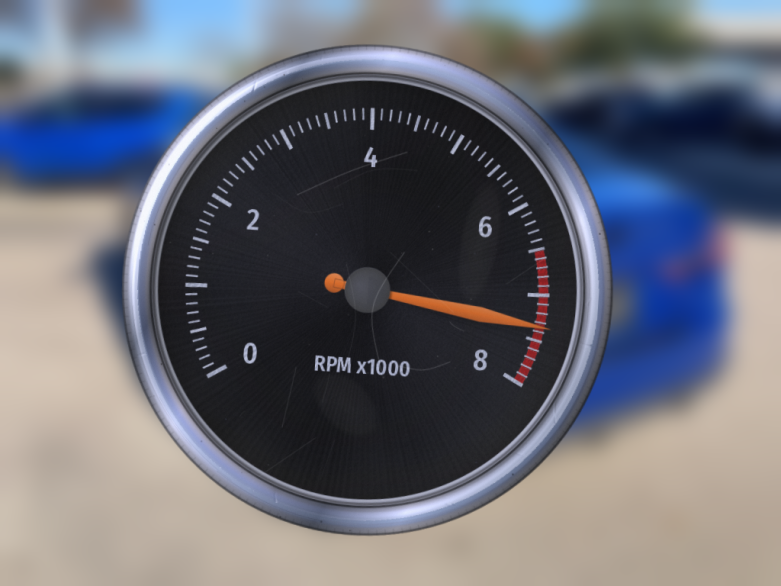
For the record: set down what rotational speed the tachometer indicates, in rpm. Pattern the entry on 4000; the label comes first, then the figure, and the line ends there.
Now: 7350
